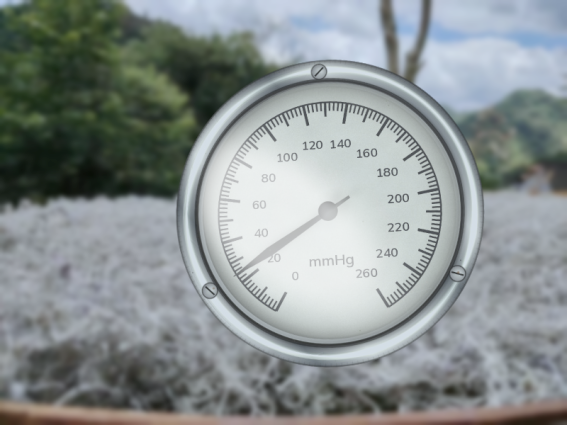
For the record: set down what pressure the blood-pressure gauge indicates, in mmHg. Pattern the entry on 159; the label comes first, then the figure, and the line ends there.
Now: 24
